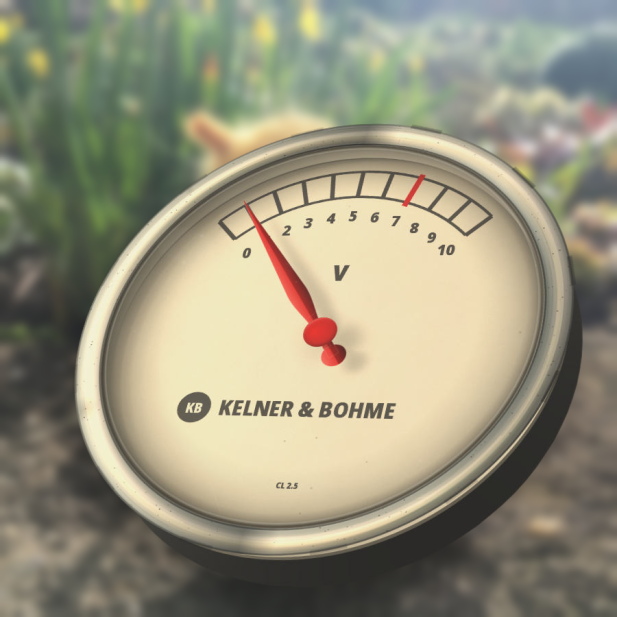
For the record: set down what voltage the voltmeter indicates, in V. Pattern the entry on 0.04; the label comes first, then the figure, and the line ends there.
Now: 1
